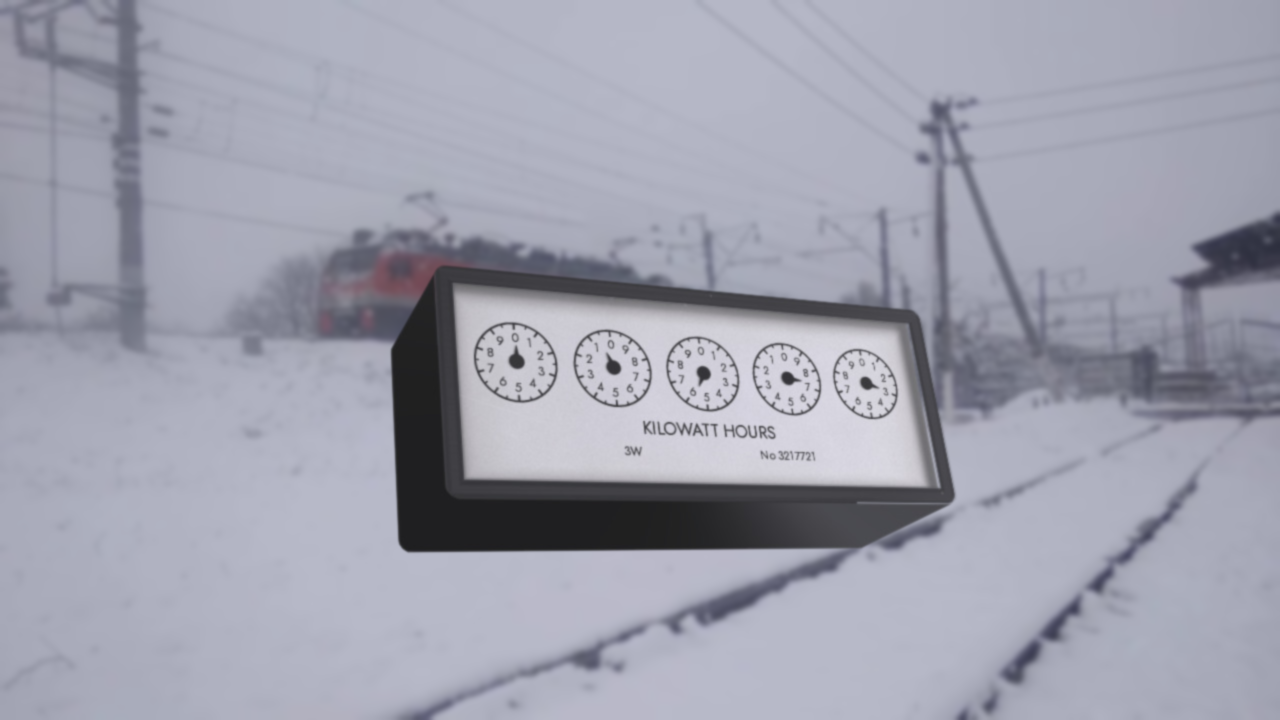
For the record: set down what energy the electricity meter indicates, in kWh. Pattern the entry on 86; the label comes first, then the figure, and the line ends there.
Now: 573
